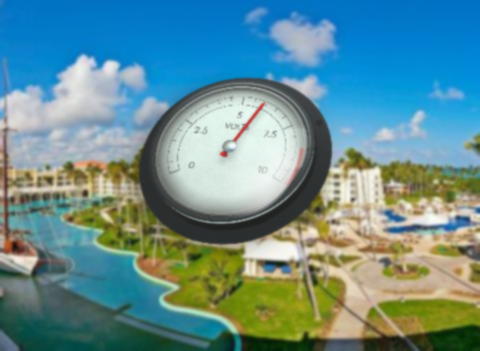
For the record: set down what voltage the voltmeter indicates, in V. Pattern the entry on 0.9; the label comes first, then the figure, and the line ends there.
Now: 6
